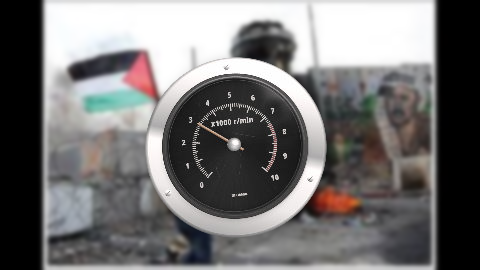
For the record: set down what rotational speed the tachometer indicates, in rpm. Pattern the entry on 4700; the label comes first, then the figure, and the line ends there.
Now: 3000
